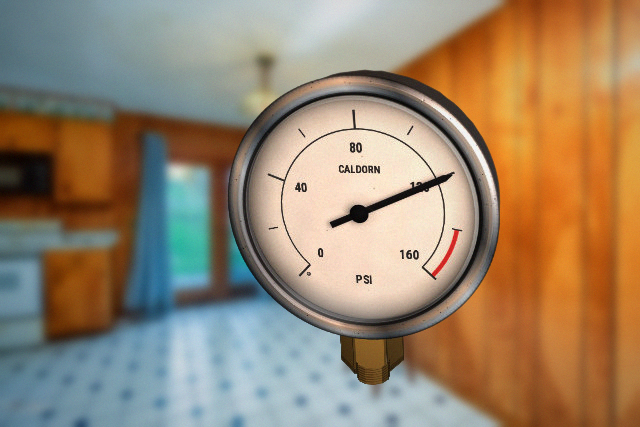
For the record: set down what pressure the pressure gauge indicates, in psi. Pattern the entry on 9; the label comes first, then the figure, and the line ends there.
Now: 120
